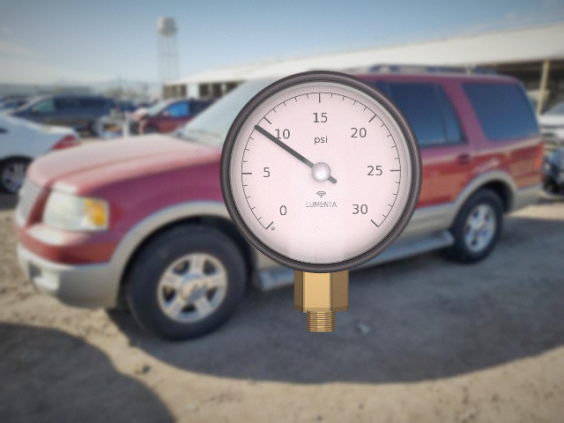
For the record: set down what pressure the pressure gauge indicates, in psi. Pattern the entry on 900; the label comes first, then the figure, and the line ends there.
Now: 9
